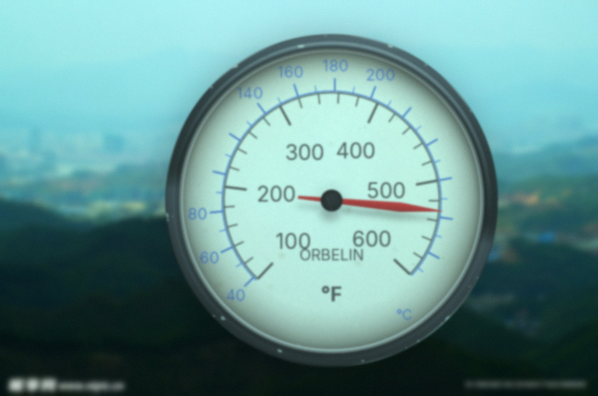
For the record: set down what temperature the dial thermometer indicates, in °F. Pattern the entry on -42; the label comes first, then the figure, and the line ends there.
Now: 530
